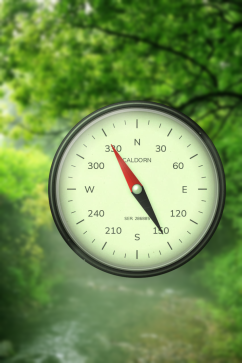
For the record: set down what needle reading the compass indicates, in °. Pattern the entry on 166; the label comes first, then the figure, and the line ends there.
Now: 330
